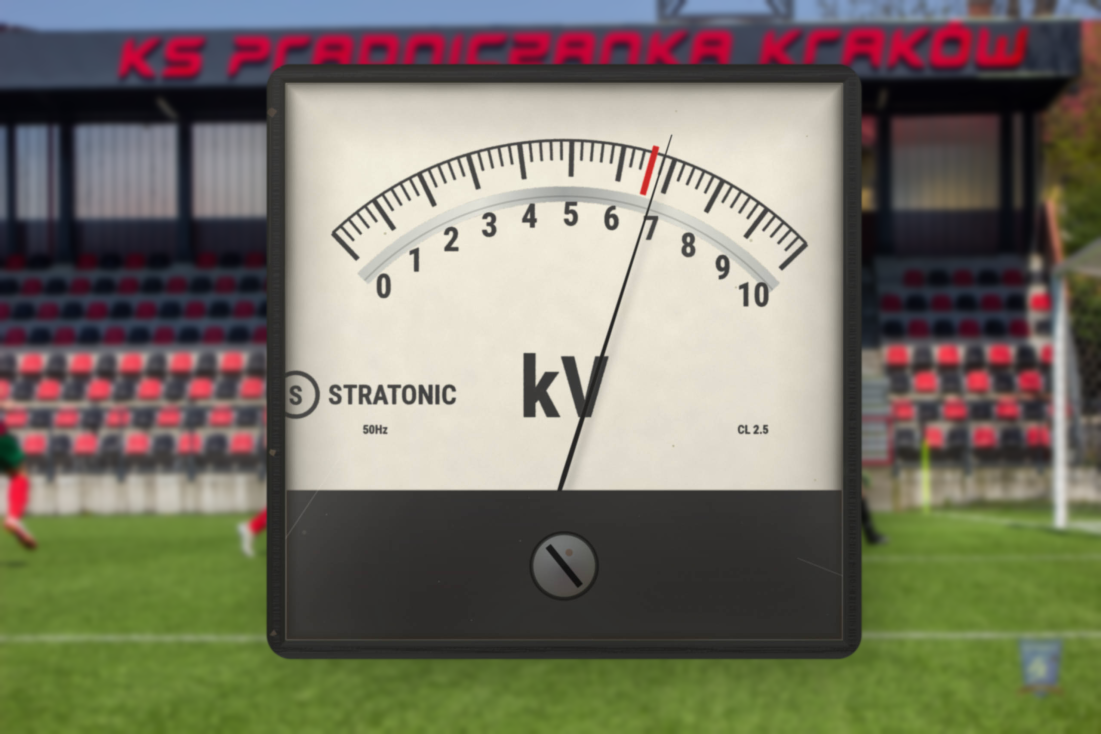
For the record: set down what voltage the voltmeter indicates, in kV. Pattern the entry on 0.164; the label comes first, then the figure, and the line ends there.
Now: 6.8
